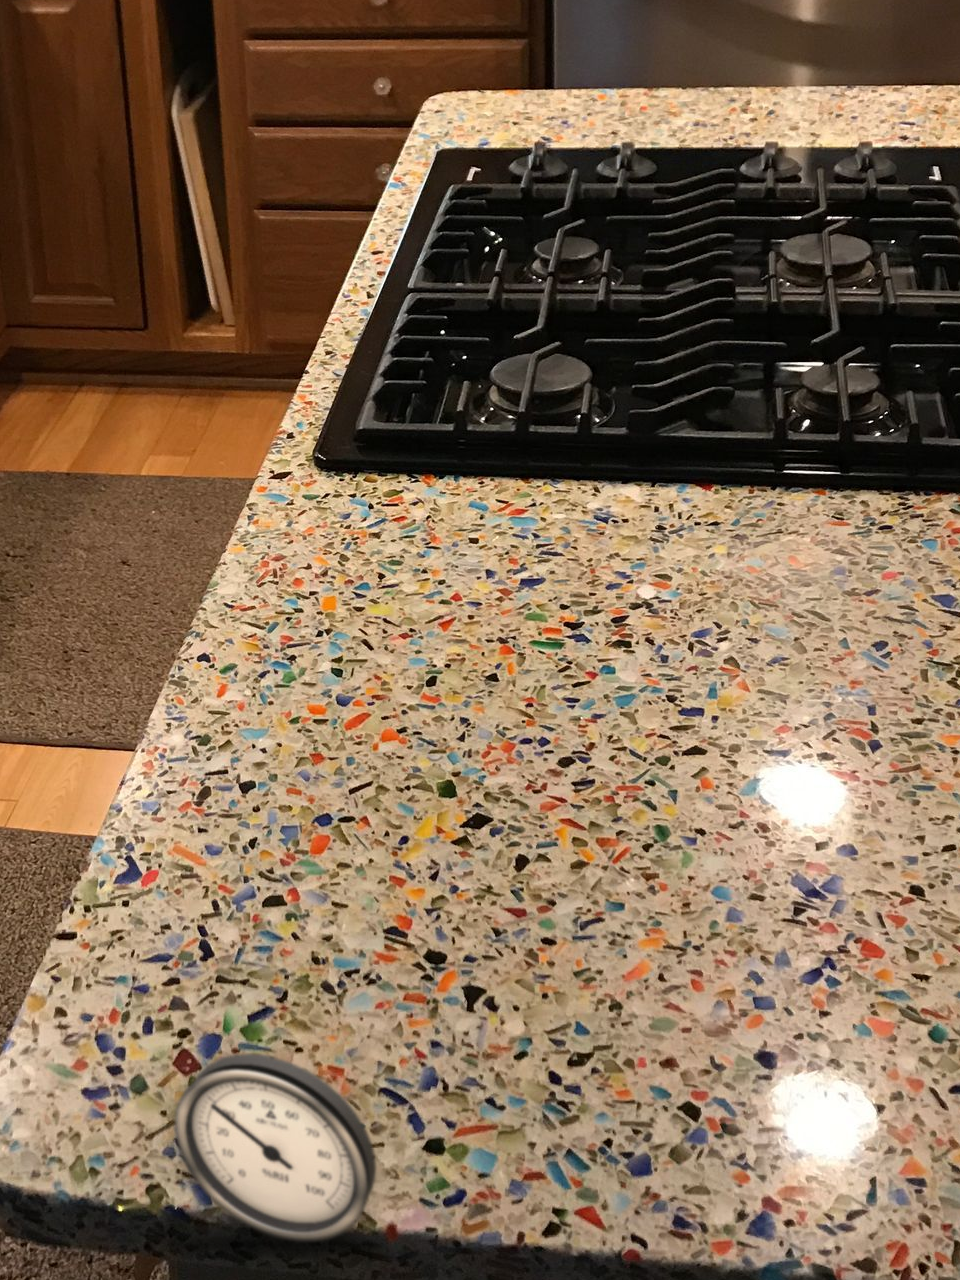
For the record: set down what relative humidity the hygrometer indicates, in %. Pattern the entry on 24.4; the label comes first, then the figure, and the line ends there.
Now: 30
